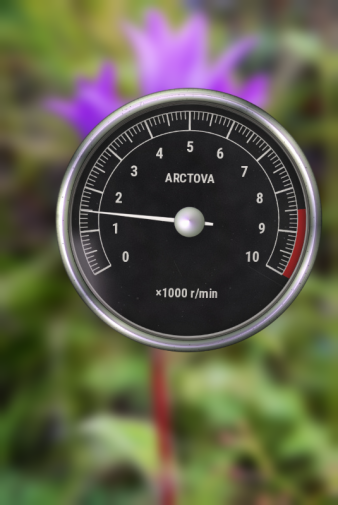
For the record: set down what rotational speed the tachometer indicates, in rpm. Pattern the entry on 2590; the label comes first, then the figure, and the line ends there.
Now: 1500
